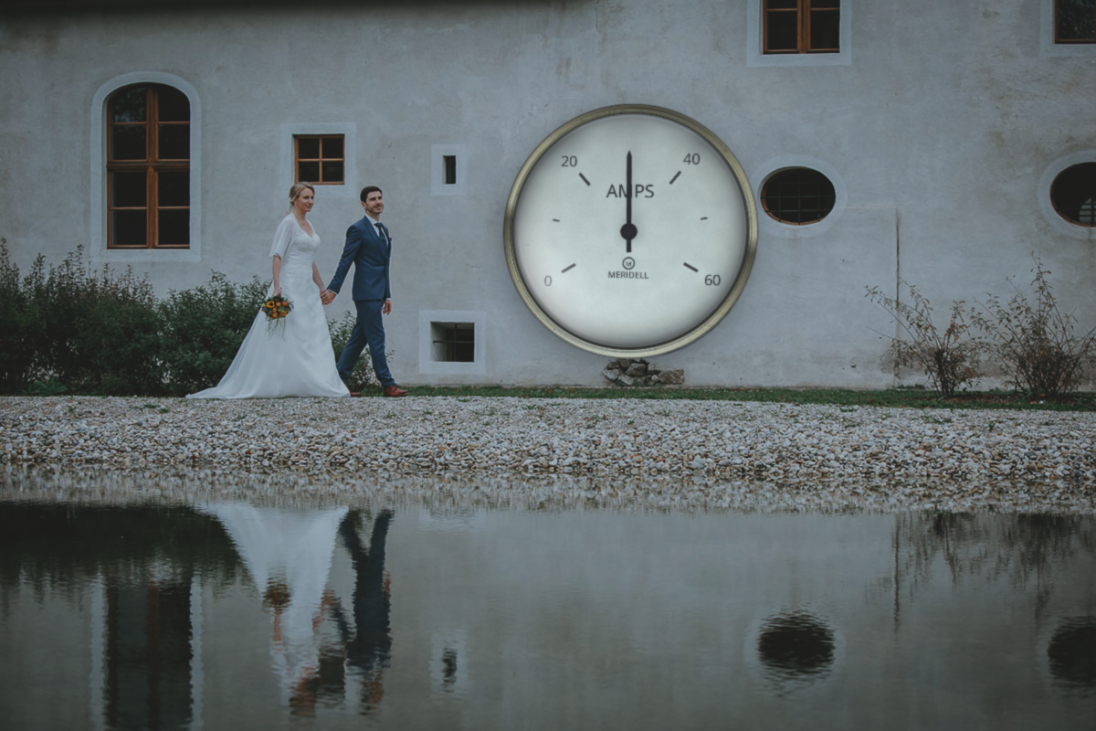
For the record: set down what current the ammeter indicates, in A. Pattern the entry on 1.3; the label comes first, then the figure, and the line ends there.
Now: 30
